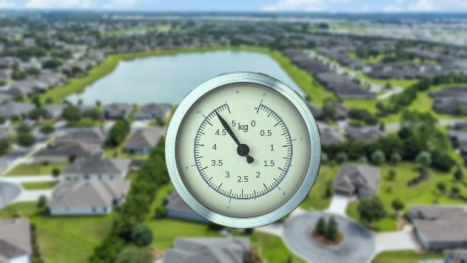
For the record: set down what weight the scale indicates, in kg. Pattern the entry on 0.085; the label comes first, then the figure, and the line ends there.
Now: 4.75
